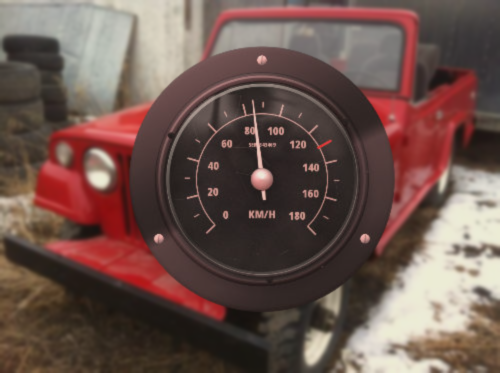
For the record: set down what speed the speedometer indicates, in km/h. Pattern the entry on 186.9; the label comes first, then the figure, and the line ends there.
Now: 85
